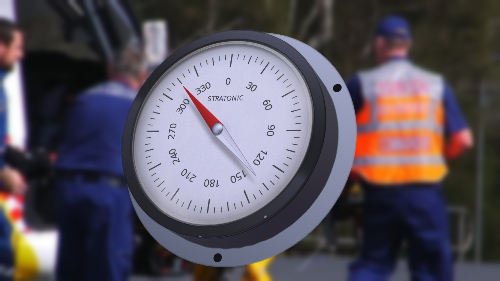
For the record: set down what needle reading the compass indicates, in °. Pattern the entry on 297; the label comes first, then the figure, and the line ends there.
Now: 315
